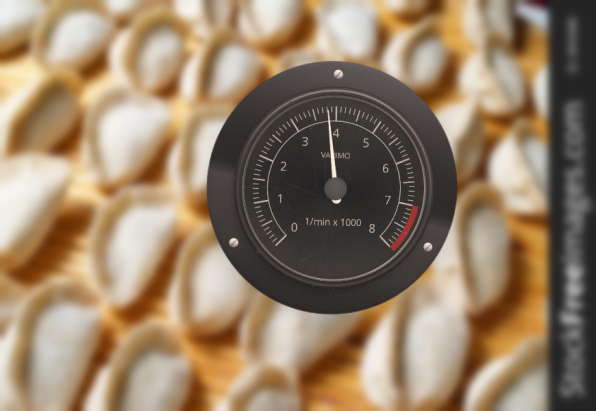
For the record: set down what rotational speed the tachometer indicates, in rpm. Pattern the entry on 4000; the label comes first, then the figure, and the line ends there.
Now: 3800
